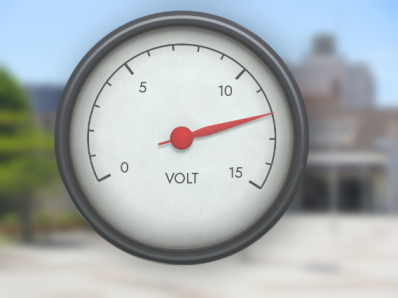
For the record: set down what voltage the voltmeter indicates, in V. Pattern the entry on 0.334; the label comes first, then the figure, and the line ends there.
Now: 12
